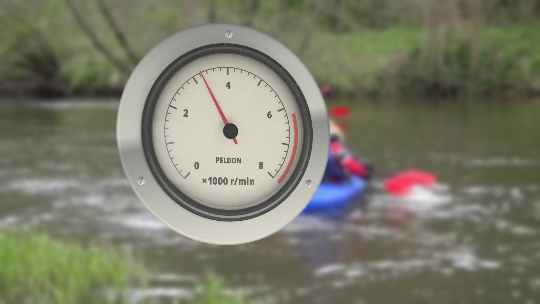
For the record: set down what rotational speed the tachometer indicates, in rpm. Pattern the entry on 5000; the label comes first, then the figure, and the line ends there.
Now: 3200
